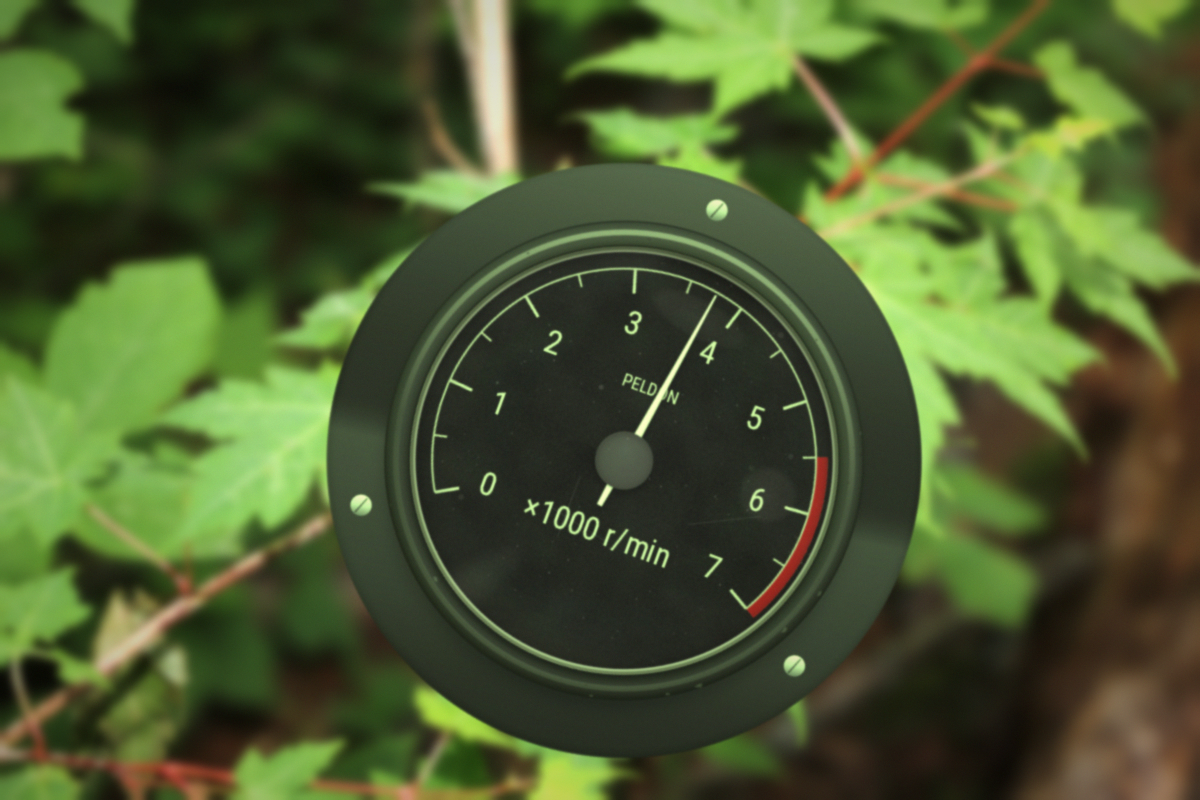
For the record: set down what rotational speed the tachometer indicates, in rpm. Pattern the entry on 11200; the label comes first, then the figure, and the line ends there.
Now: 3750
